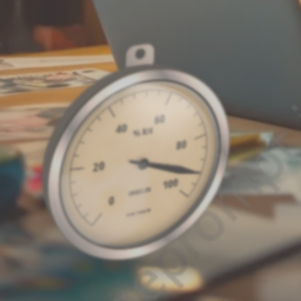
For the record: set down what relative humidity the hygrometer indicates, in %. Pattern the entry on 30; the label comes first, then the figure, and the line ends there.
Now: 92
